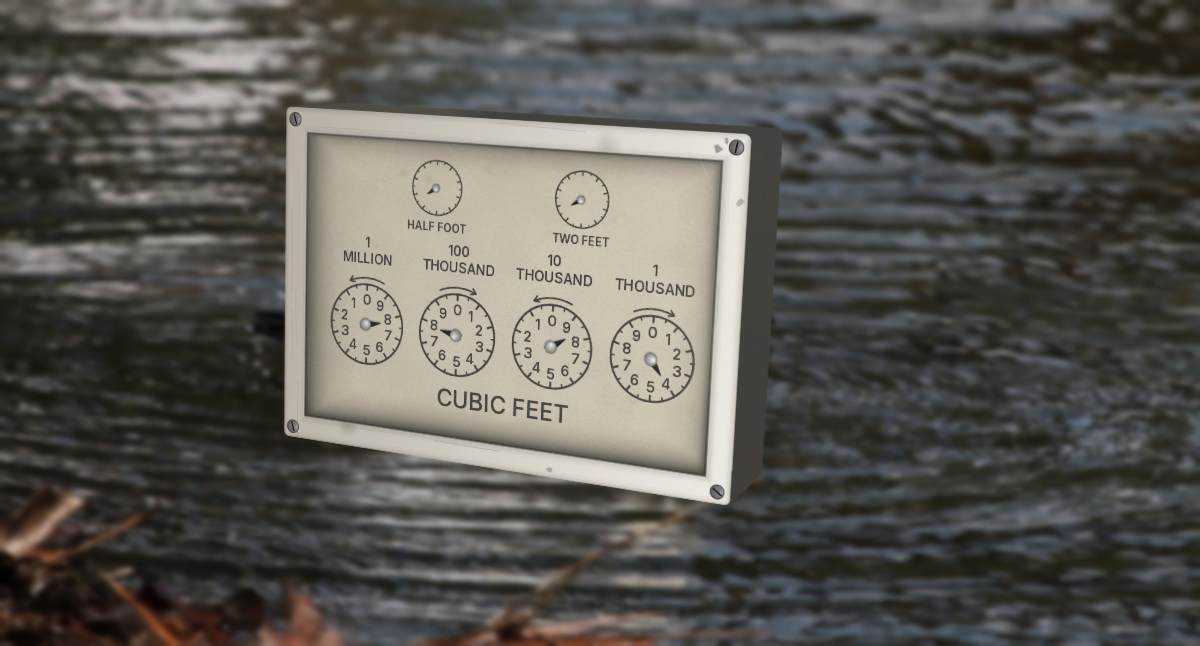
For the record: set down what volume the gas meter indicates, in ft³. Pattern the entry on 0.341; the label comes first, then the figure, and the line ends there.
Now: 778400
